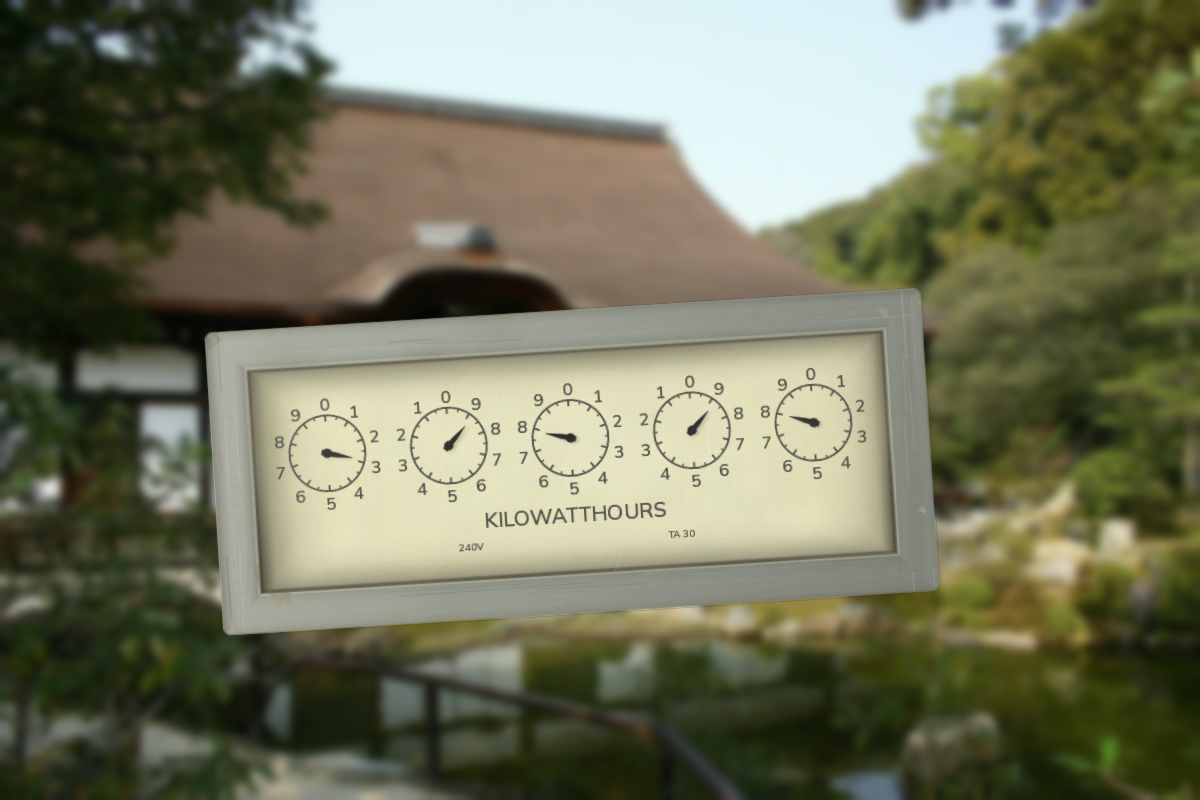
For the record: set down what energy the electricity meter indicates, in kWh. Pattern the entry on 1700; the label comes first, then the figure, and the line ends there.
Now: 28788
